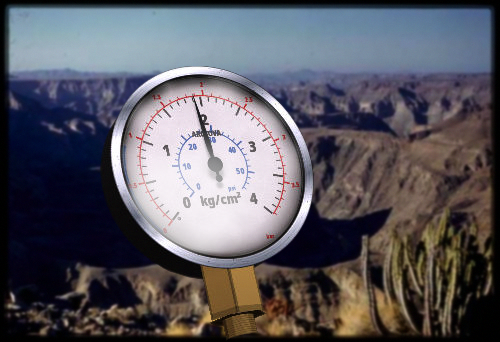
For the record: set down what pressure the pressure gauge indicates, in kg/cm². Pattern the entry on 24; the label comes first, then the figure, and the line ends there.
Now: 1.9
